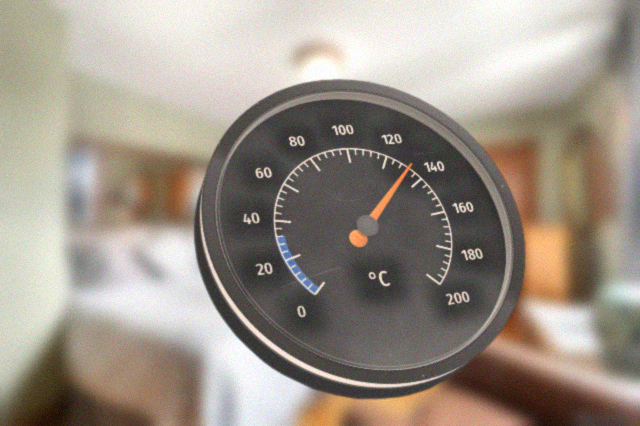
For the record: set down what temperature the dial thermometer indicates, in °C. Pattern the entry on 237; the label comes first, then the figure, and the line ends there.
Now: 132
